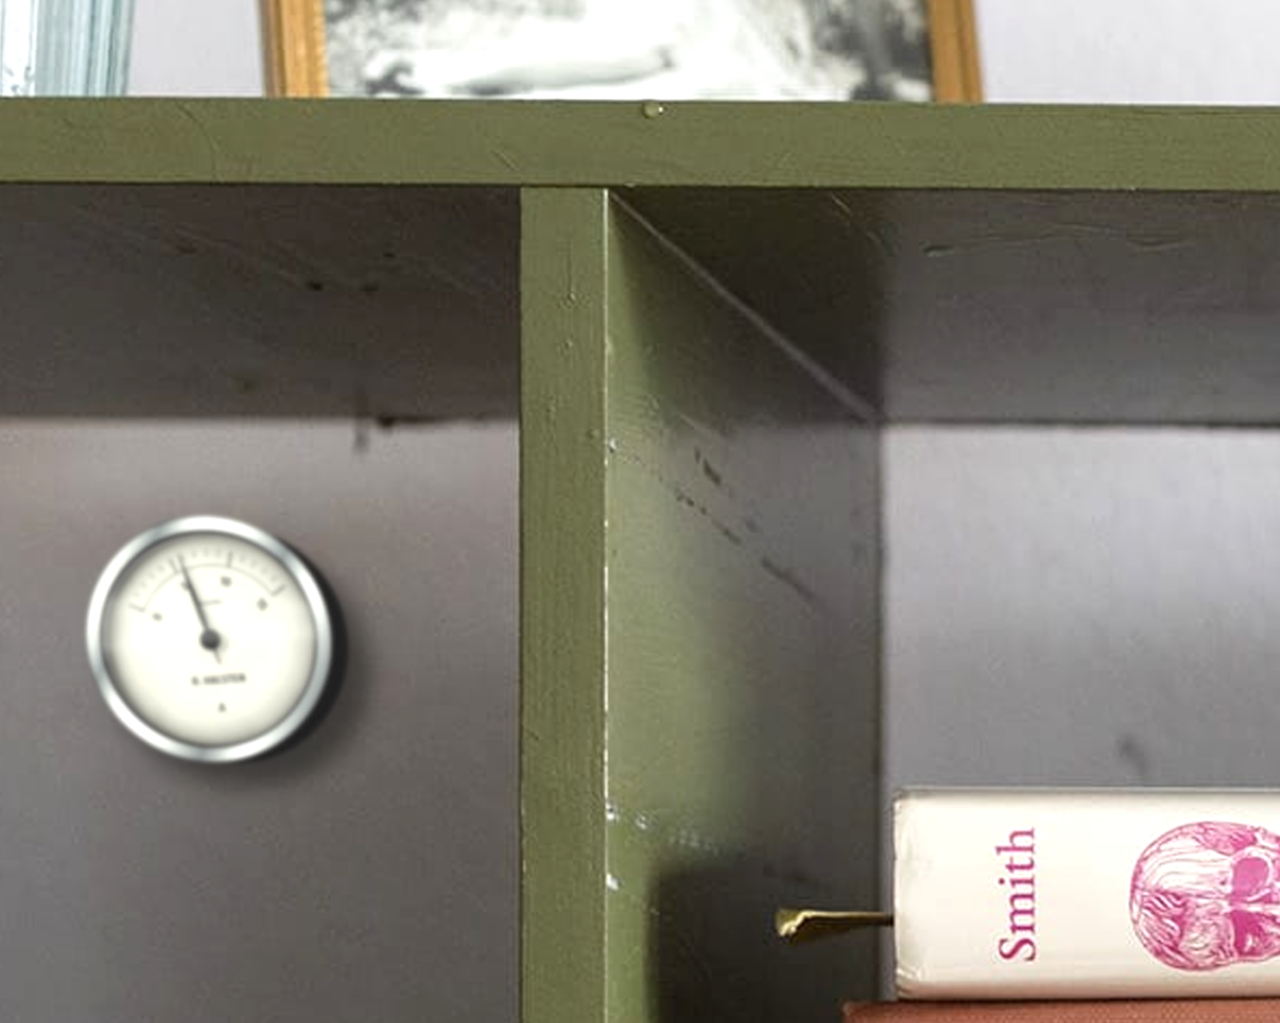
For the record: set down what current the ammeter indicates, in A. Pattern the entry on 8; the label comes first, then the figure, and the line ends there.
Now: 6
